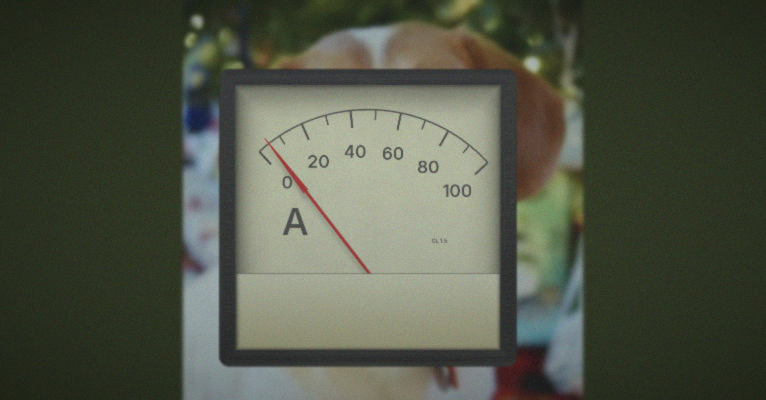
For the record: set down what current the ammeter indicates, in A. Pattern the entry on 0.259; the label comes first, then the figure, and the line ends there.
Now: 5
